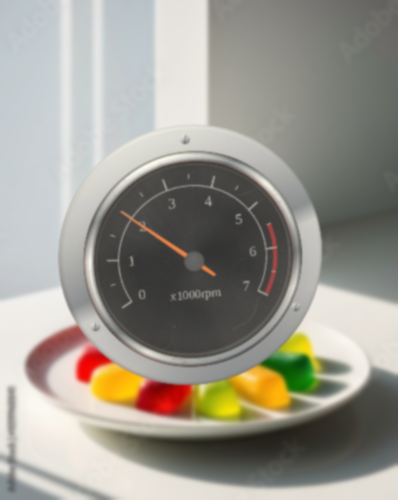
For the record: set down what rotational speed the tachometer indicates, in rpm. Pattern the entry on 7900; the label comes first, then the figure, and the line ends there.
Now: 2000
